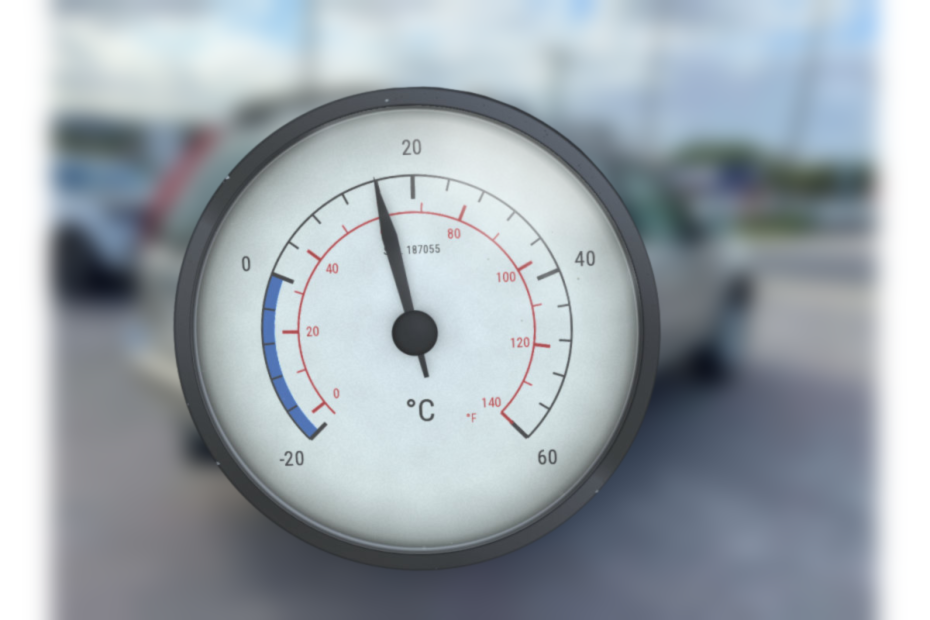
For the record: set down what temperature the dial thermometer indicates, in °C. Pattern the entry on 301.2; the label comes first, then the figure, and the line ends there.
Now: 16
